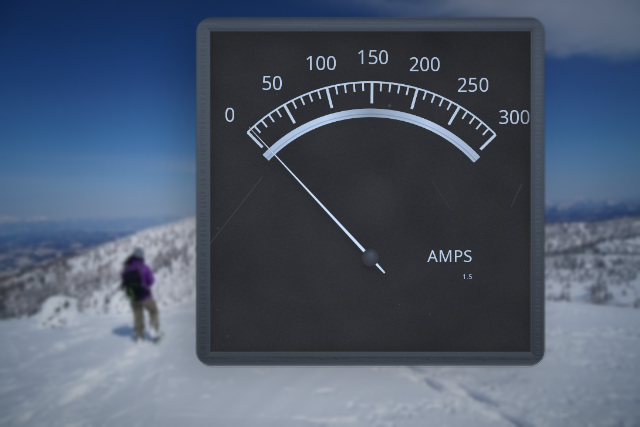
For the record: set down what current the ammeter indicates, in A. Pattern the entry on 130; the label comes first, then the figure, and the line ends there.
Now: 5
